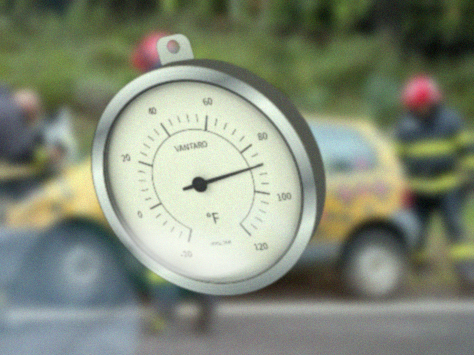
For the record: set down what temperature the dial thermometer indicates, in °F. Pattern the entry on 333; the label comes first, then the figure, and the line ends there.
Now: 88
